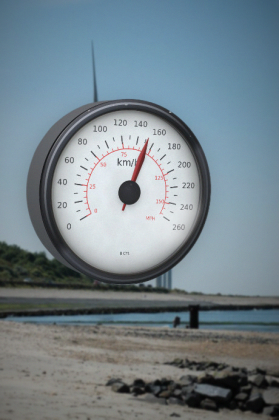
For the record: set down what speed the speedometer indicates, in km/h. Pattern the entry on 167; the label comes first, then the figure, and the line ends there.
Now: 150
